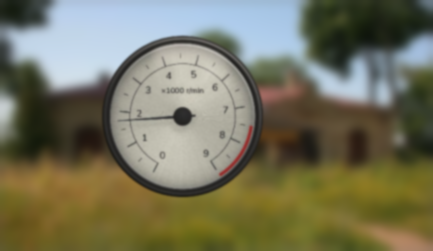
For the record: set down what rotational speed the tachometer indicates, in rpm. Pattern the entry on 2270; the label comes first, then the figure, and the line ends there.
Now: 1750
